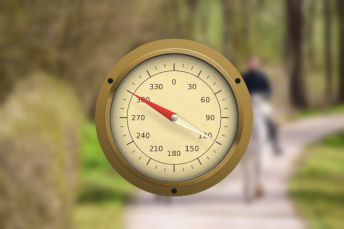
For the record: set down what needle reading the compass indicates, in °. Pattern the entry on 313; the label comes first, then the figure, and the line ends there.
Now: 300
